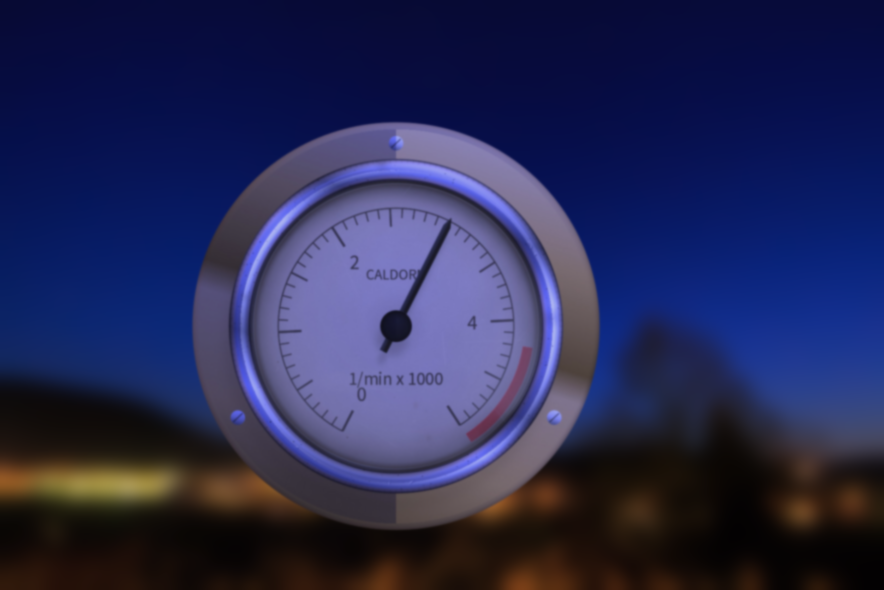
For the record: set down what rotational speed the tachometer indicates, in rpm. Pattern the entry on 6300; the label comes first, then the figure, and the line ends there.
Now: 3000
